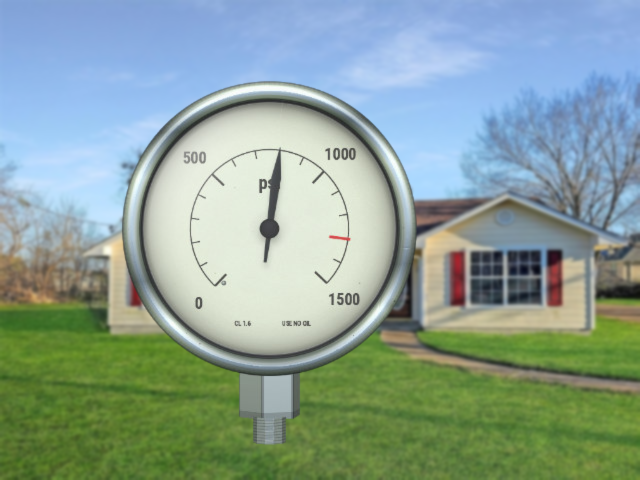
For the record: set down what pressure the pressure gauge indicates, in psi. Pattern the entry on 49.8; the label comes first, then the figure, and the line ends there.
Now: 800
